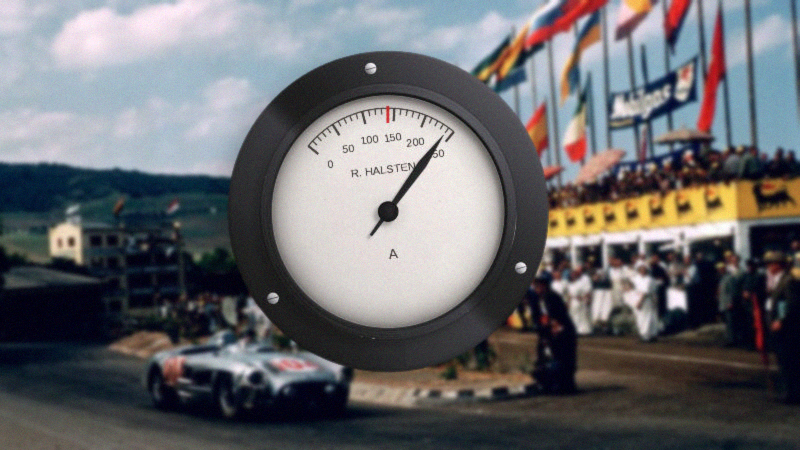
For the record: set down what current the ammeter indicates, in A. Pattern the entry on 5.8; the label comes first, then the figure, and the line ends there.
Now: 240
